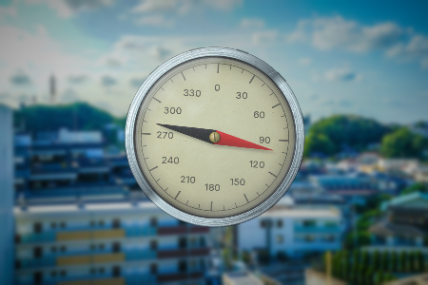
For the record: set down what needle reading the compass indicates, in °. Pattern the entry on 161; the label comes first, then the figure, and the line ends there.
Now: 100
